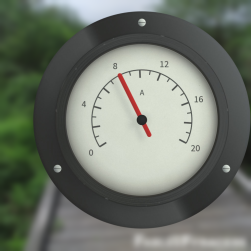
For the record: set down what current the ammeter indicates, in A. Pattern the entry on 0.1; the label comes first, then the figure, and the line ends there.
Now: 8
